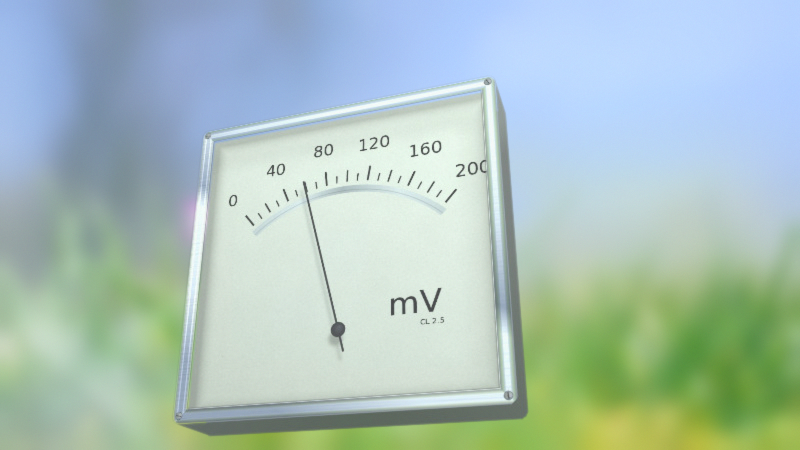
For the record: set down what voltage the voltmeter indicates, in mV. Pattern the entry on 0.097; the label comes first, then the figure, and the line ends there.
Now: 60
